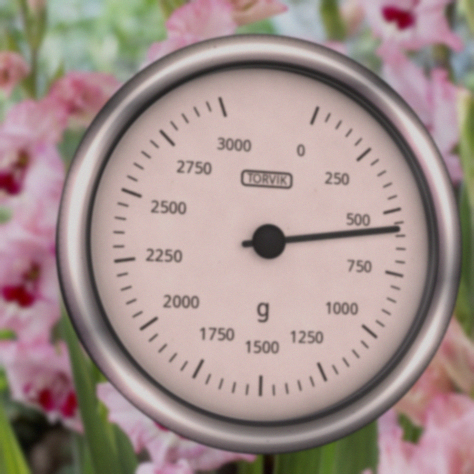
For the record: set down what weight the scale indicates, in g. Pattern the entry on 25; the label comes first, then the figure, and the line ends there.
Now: 575
